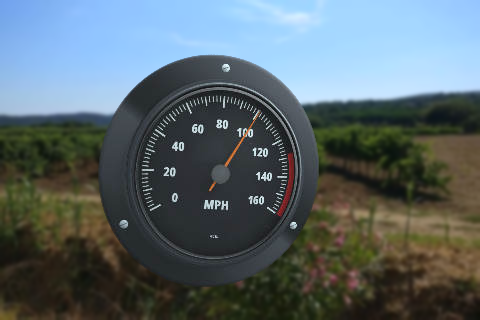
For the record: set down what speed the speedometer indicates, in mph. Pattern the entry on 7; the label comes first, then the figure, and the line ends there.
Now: 100
